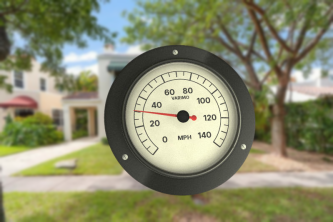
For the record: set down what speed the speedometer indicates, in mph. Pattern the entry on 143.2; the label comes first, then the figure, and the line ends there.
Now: 30
